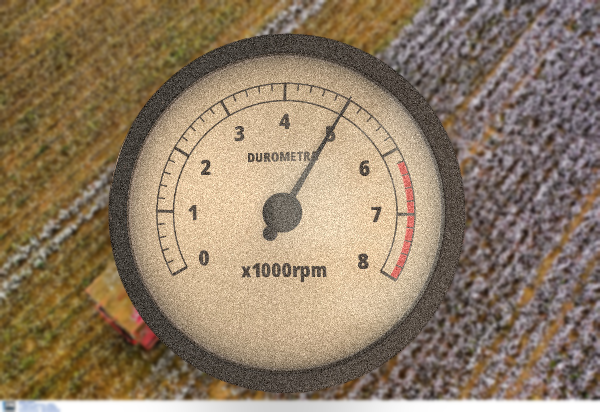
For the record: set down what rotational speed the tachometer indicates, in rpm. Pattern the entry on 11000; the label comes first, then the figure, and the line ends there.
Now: 5000
